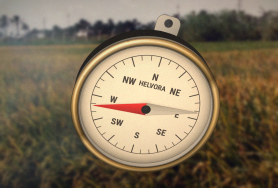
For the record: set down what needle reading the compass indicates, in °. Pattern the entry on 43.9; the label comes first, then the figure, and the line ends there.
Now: 260
